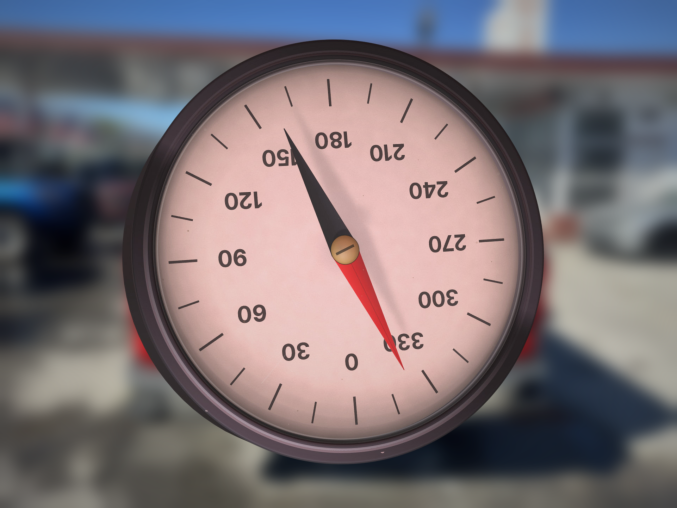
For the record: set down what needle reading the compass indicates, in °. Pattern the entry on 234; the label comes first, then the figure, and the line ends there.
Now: 337.5
